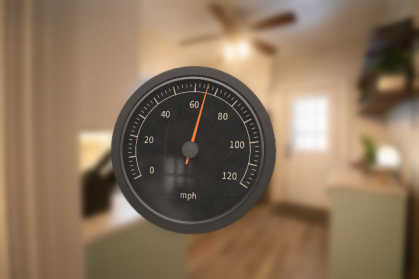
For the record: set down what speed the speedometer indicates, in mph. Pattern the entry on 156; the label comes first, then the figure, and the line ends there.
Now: 66
